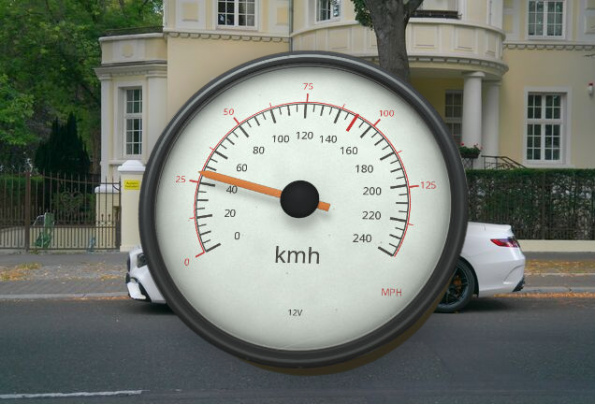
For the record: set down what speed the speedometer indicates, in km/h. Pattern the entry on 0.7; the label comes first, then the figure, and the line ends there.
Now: 45
